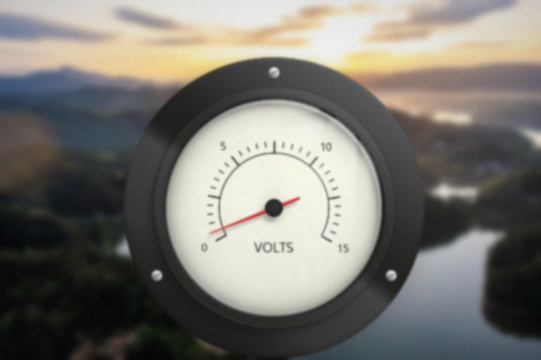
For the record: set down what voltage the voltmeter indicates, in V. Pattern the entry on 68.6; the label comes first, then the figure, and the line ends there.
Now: 0.5
